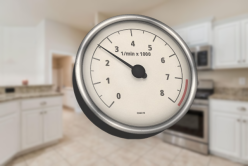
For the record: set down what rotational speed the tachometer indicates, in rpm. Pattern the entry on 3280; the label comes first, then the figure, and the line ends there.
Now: 2500
